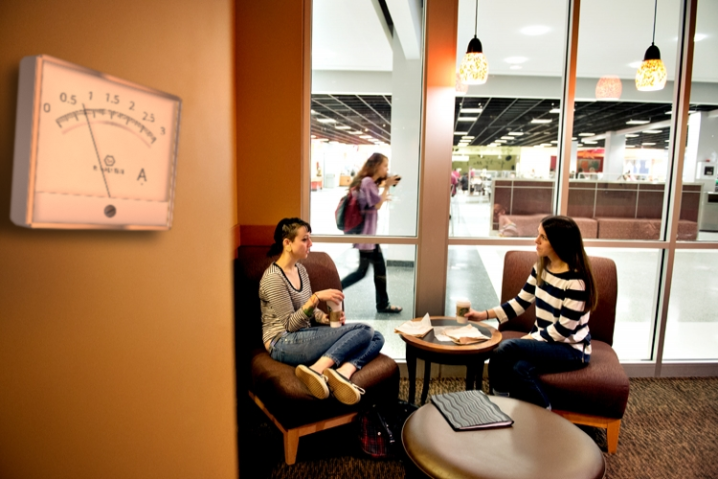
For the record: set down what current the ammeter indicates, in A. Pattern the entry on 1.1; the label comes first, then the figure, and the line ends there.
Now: 0.75
